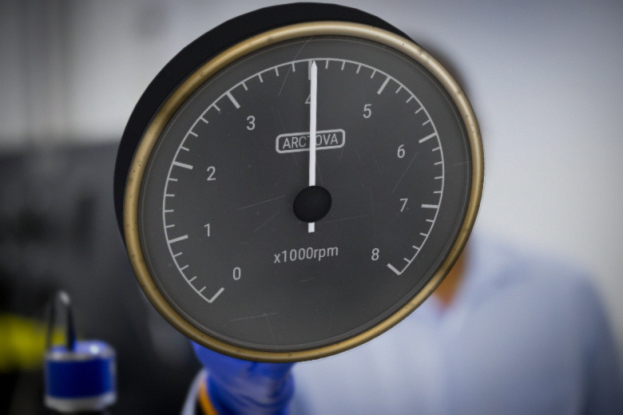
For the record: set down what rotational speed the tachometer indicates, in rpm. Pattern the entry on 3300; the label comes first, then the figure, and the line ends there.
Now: 4000
